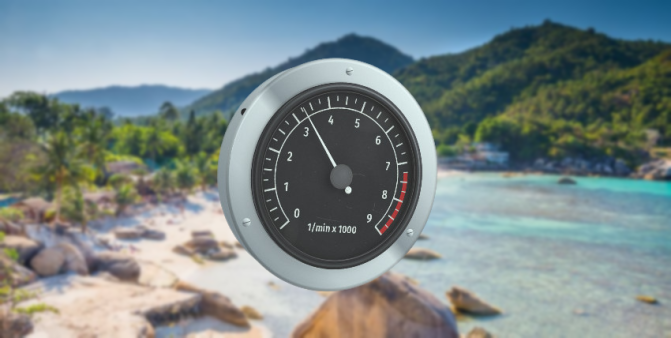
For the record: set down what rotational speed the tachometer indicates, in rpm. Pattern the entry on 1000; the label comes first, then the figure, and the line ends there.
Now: 3250
